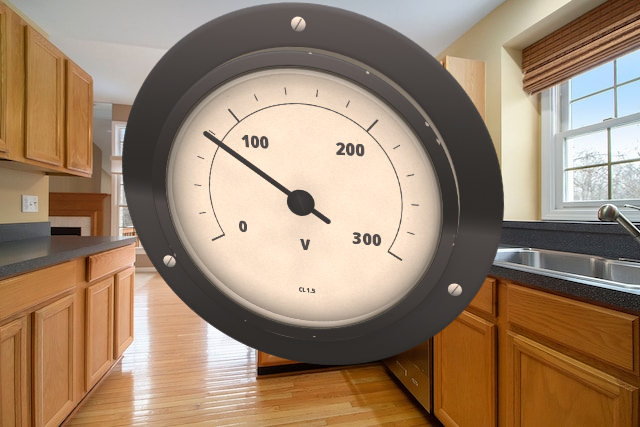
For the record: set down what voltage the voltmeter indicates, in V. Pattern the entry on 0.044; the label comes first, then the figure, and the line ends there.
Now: 80
